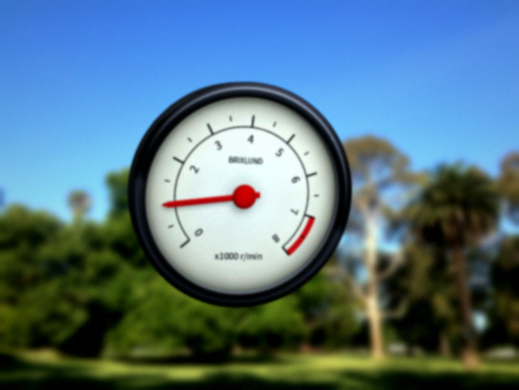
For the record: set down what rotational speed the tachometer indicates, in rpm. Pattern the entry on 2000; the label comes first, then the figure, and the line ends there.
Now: 1000
